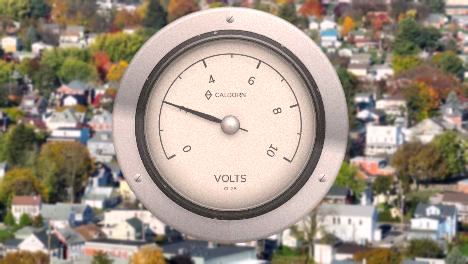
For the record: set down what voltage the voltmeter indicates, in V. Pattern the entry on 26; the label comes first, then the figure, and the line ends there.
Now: 2
